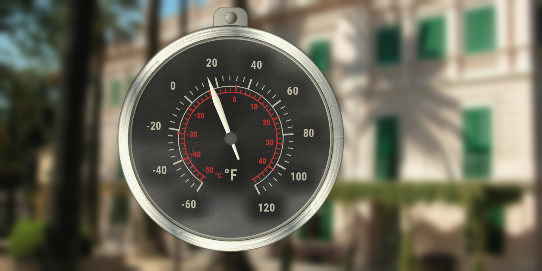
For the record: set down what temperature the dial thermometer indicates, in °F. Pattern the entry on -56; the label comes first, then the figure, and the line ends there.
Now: 16
